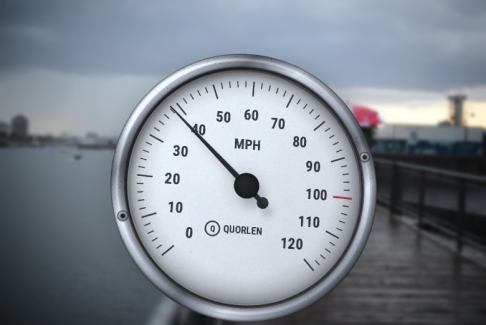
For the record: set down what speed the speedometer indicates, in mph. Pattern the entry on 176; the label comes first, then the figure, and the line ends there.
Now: 38
